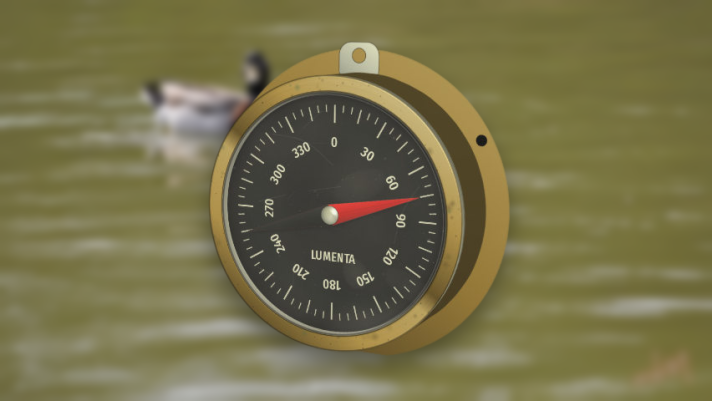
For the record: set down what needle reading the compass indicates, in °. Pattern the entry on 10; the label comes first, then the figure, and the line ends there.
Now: 75
